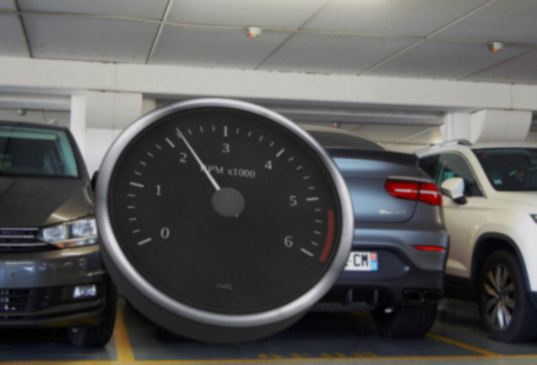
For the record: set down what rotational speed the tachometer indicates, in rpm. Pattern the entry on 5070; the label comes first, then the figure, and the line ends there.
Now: 2200
